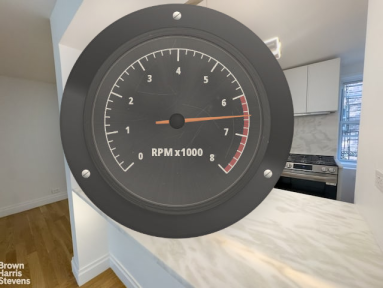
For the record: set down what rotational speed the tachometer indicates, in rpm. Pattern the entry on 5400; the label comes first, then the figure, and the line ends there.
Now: 6500
